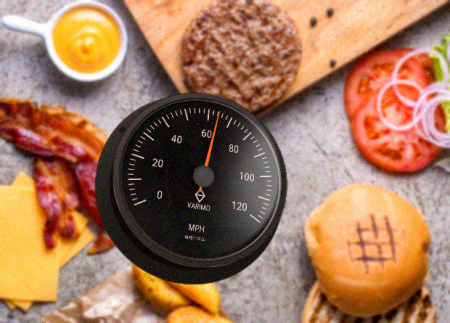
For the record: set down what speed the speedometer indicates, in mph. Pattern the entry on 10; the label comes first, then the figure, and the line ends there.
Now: 64
